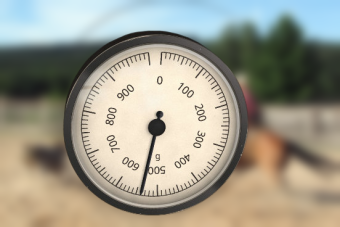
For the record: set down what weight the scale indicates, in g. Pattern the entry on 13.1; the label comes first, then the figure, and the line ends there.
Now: 540
